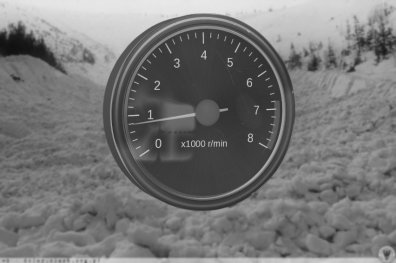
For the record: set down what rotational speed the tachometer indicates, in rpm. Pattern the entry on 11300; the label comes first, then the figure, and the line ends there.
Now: 800
